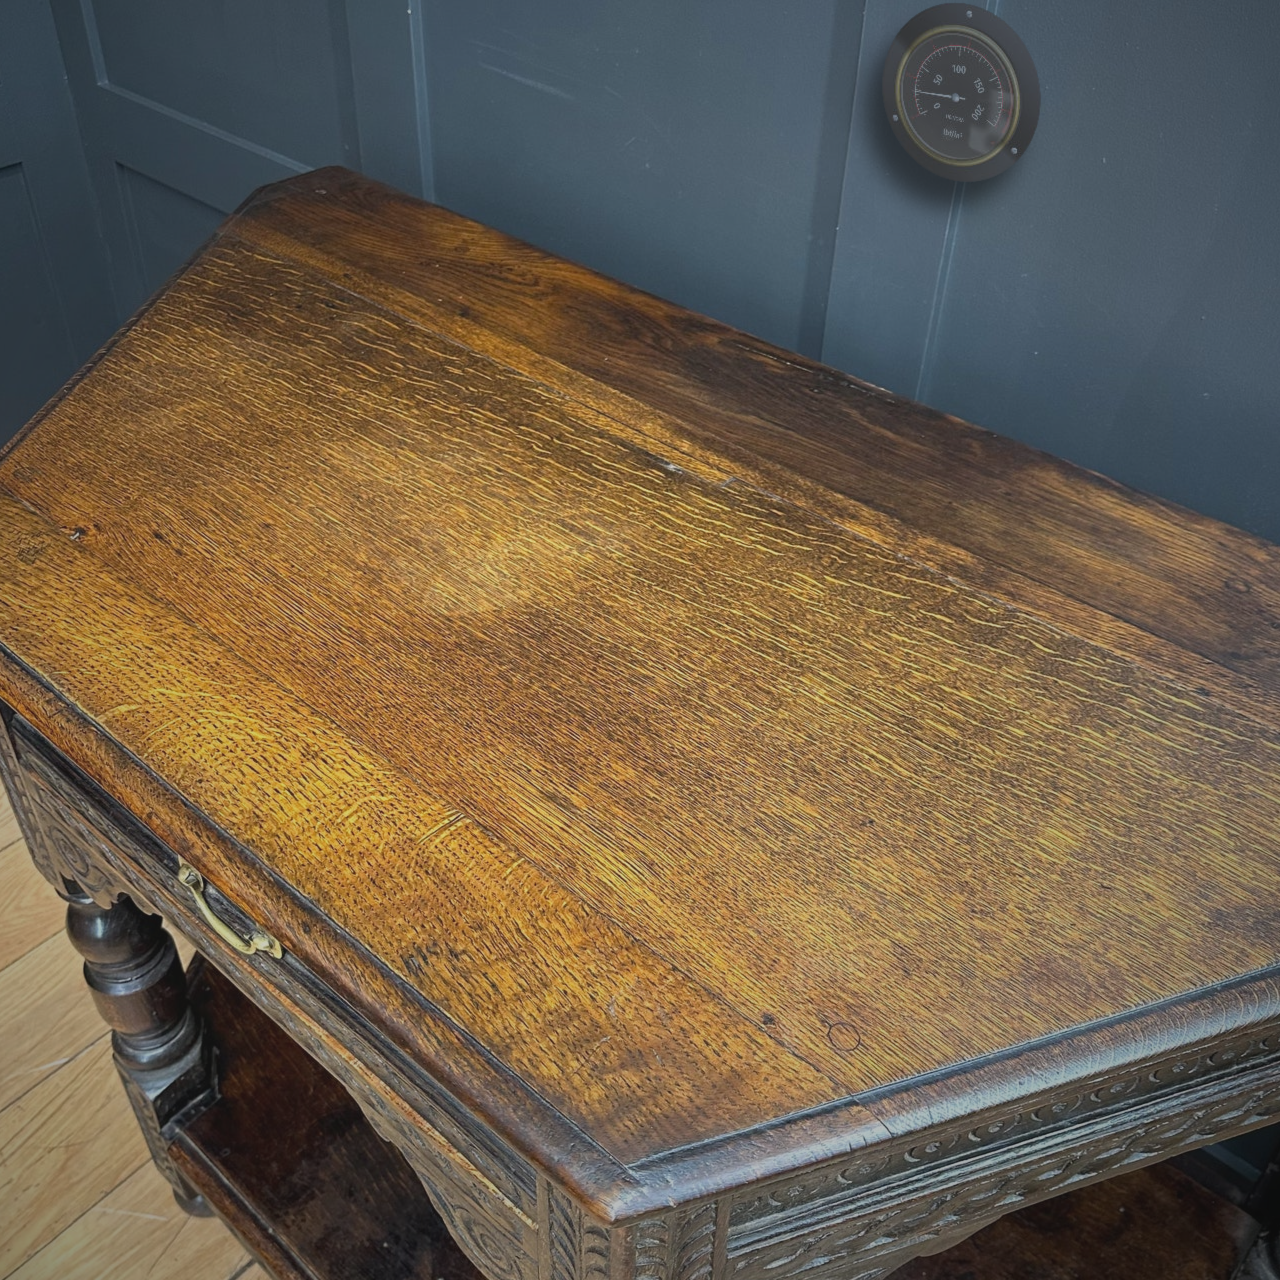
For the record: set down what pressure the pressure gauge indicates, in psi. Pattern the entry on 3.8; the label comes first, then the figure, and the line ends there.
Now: 25
